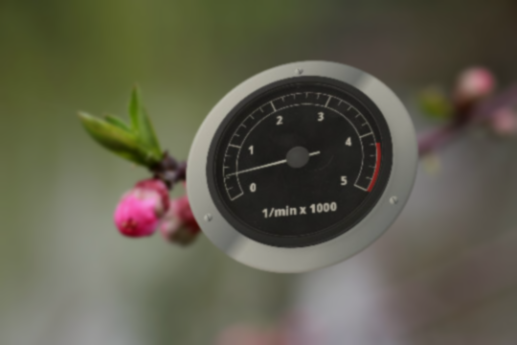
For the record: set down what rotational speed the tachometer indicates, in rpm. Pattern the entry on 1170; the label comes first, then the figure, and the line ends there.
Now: 400
